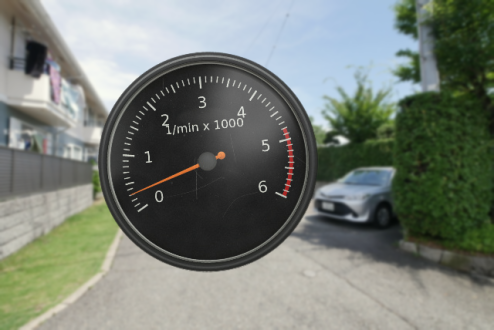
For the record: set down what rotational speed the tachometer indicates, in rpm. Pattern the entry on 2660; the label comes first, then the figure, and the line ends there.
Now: 300
